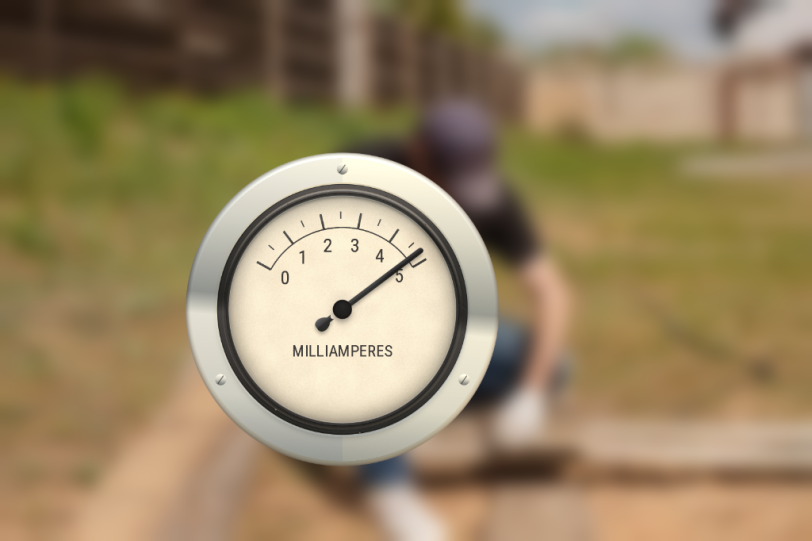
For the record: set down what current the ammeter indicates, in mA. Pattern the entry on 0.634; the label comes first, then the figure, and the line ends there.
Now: 4.75
